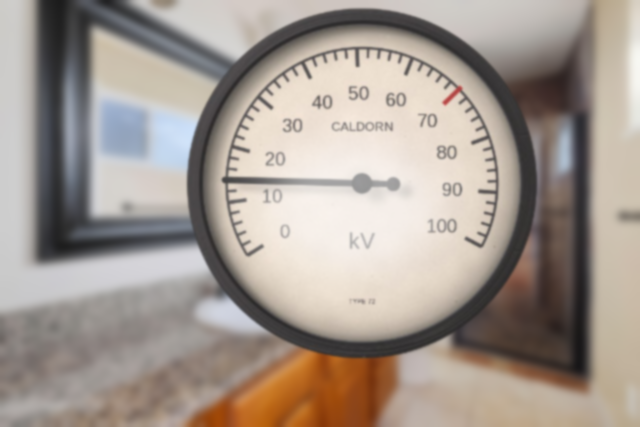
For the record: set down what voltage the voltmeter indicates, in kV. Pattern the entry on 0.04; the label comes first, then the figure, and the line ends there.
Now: 14
